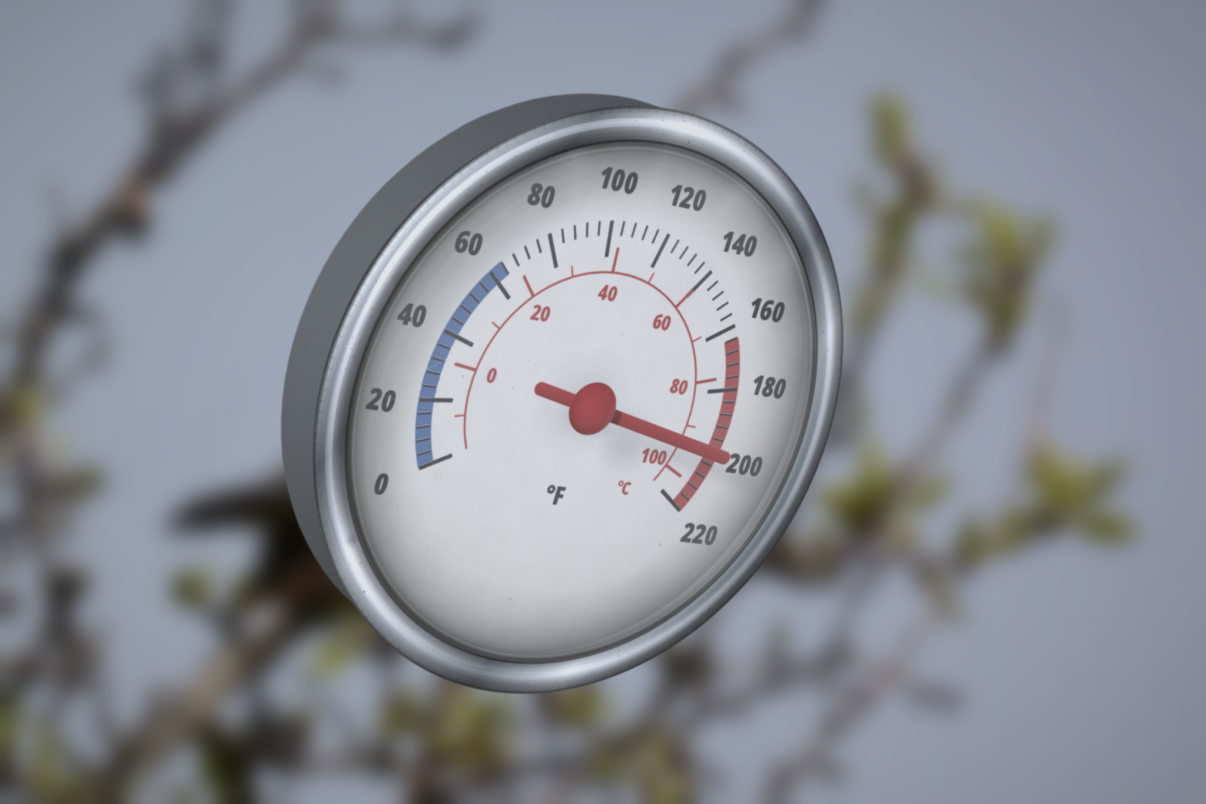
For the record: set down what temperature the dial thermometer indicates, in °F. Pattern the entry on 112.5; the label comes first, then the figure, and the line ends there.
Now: 200
